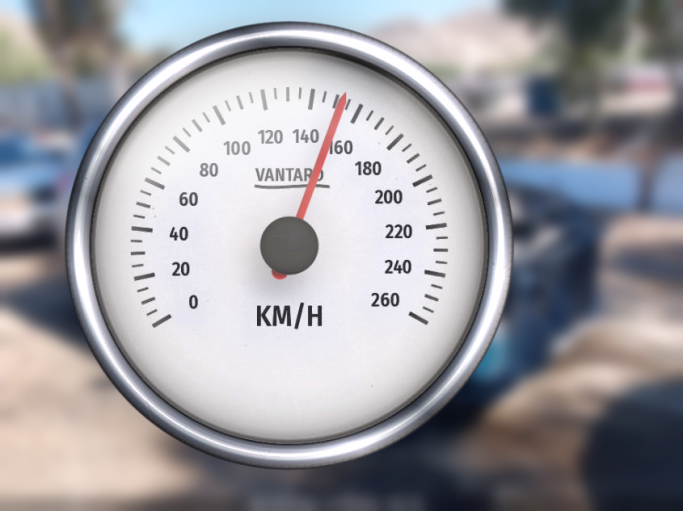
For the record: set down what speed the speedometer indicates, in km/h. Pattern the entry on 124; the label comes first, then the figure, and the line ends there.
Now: 152.5
